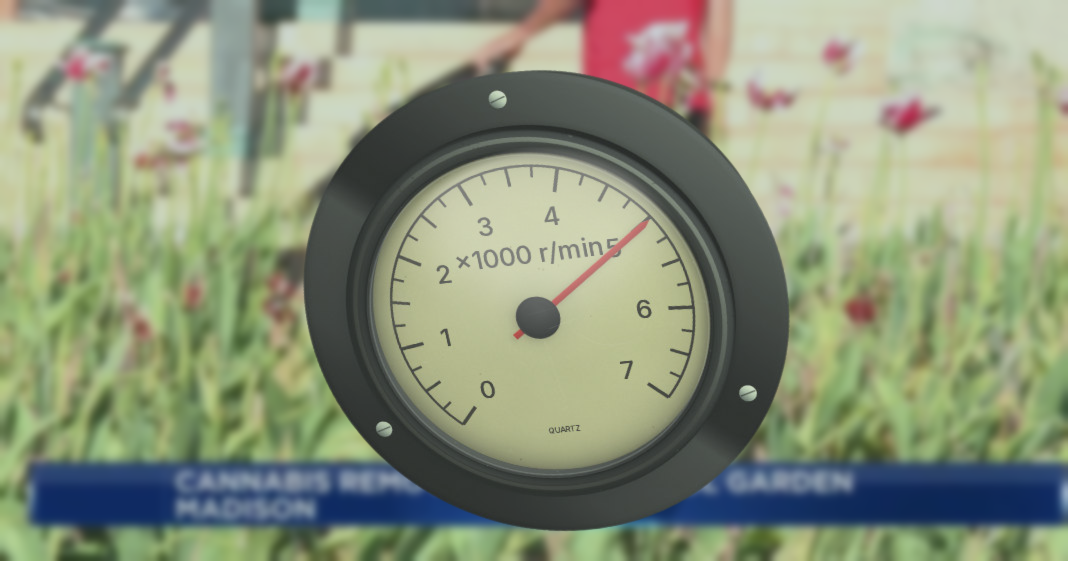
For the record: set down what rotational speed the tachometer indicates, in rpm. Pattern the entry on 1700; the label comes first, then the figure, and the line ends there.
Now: 5000
